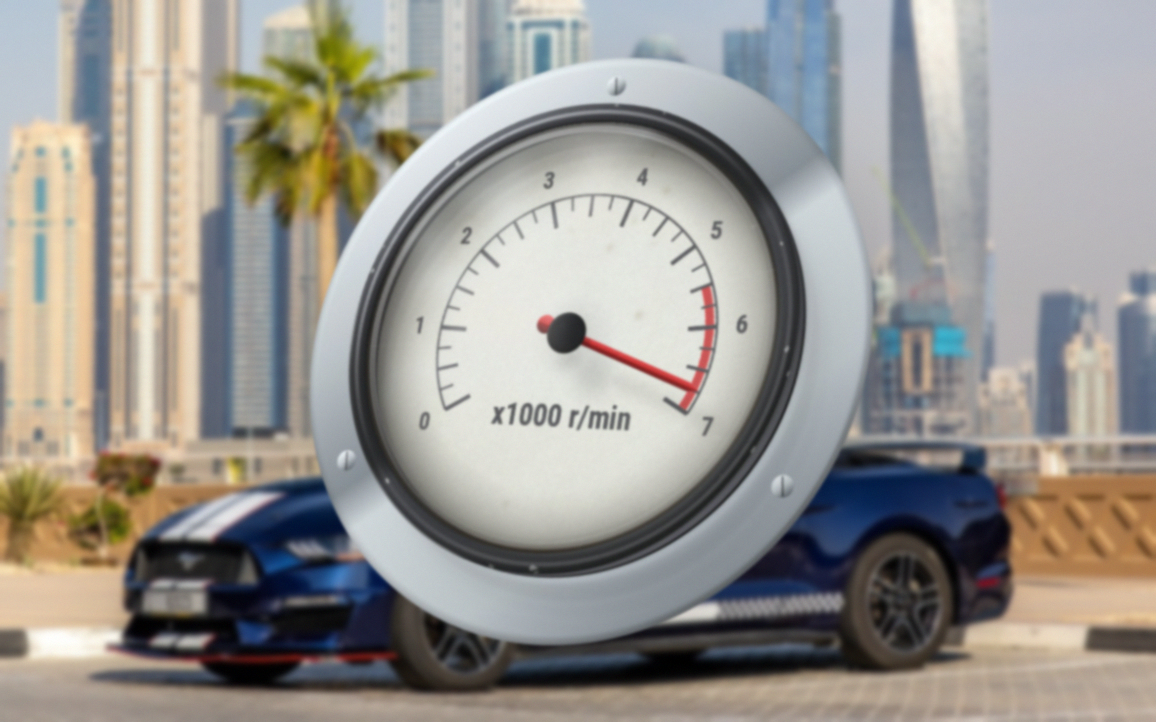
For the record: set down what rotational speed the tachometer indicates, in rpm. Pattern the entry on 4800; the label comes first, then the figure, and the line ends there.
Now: 6750
